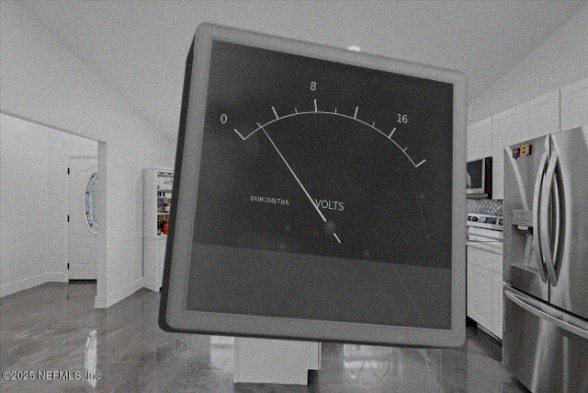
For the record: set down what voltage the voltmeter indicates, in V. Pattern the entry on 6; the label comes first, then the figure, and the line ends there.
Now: 2
